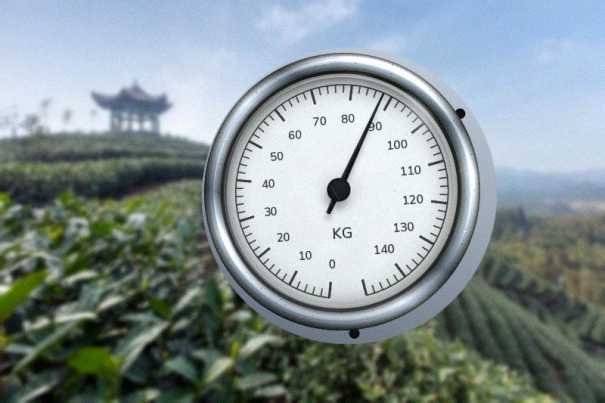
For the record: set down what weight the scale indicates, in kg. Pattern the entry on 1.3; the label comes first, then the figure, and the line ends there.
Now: 88
